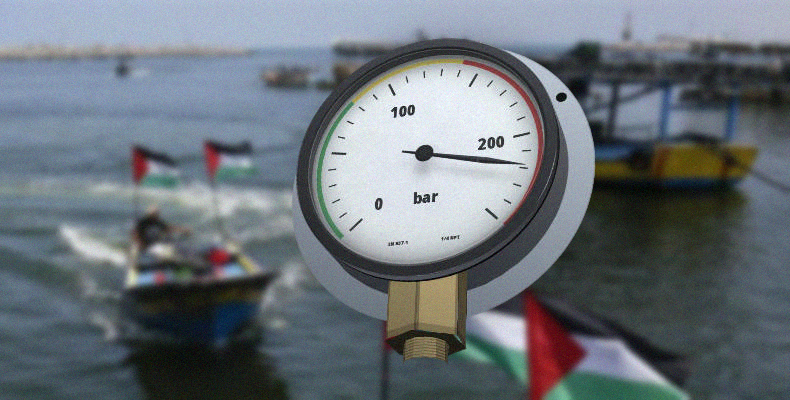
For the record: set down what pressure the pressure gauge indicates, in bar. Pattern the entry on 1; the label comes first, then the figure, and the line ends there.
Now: 220
